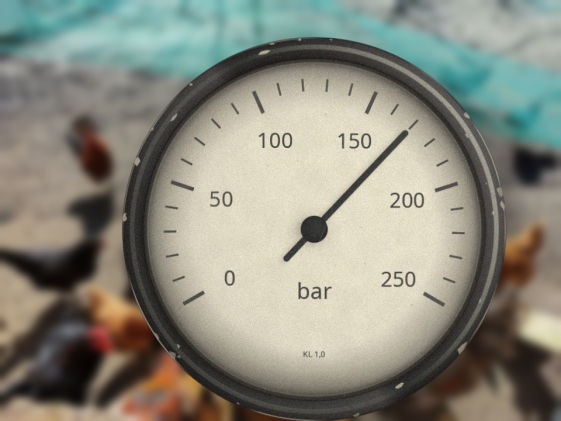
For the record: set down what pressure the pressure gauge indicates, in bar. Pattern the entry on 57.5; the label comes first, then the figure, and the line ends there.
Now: 170
